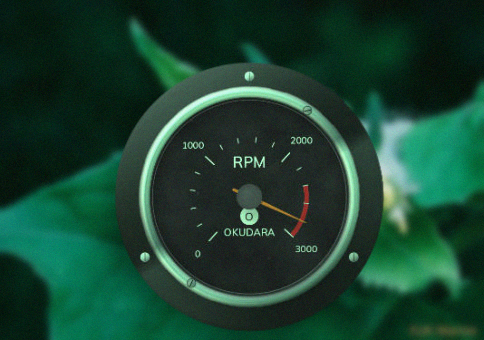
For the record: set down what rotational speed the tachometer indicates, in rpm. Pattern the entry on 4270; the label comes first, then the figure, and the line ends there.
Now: 2800
